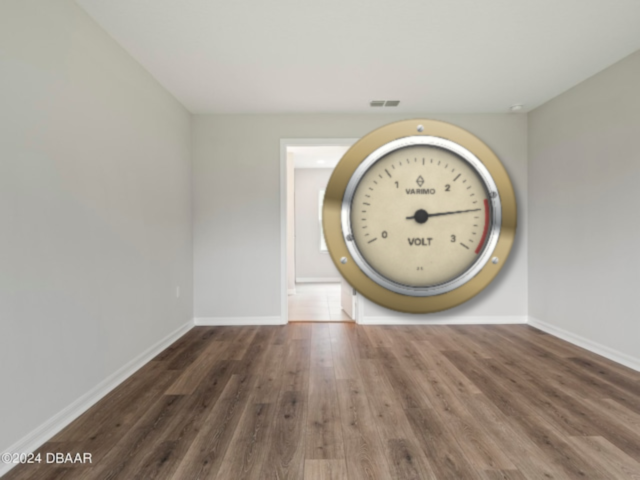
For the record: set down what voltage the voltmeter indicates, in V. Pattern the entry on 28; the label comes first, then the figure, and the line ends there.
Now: 2.5
